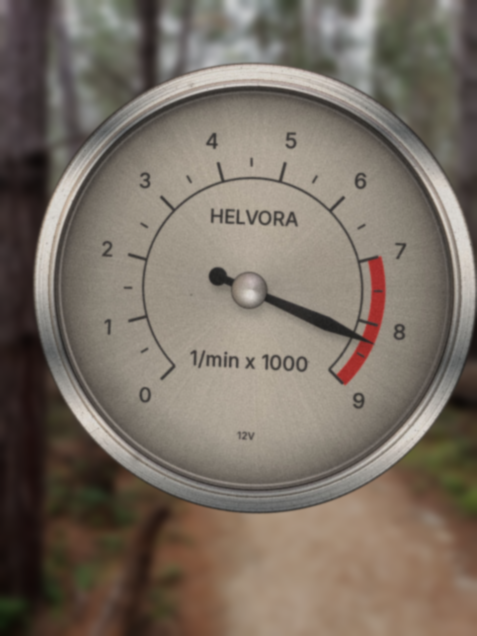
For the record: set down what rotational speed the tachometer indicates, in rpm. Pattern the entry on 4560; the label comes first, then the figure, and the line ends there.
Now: 8250
